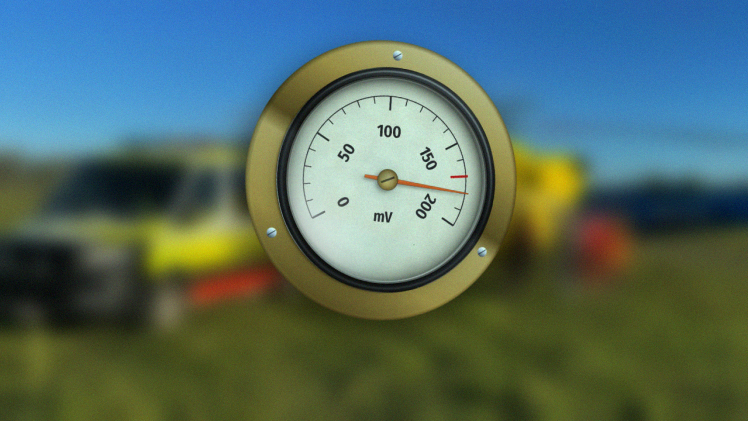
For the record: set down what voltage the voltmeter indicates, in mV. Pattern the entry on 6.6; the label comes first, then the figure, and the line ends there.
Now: 180
